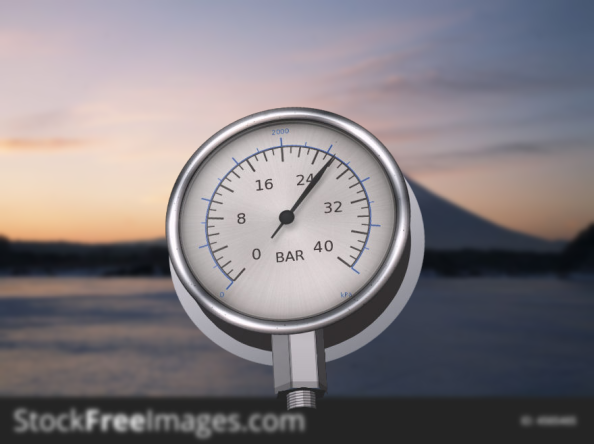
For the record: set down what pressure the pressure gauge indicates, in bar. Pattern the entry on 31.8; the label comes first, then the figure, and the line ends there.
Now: 26
